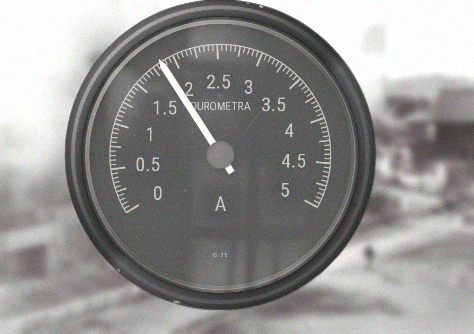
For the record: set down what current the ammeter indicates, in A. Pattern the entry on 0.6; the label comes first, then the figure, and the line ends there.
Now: 1.85
